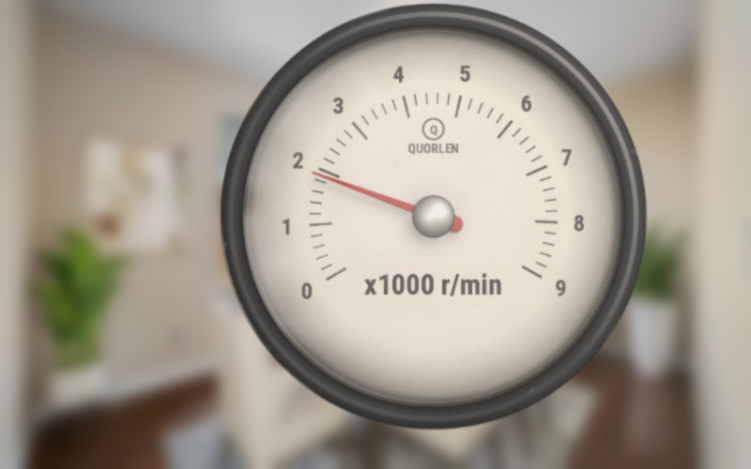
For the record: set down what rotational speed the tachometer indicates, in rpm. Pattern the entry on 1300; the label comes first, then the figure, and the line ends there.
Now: 1900
